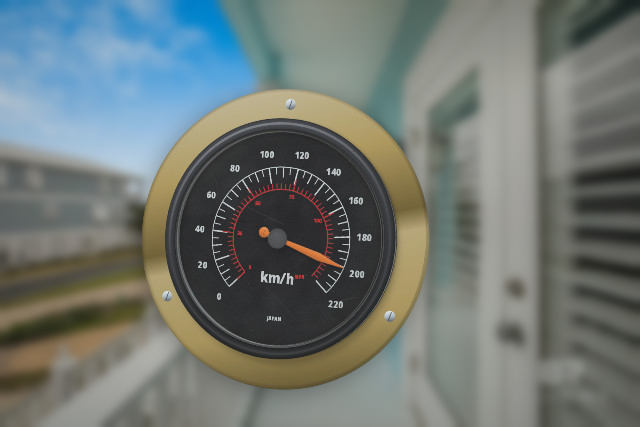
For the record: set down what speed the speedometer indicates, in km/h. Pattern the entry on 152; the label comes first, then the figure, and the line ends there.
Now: 200
